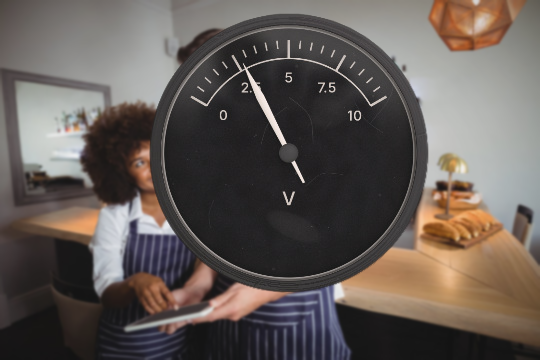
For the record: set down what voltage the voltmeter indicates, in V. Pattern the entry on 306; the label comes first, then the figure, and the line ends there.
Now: 2.75
